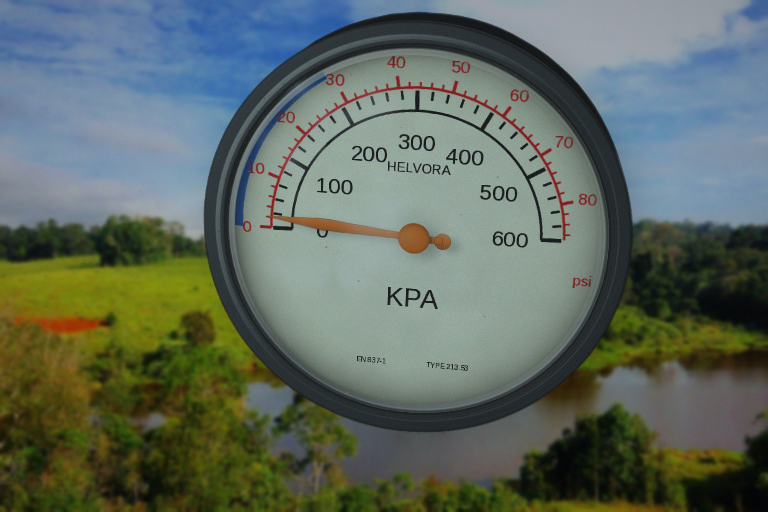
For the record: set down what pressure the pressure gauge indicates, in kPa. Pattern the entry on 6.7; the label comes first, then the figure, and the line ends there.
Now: 20
